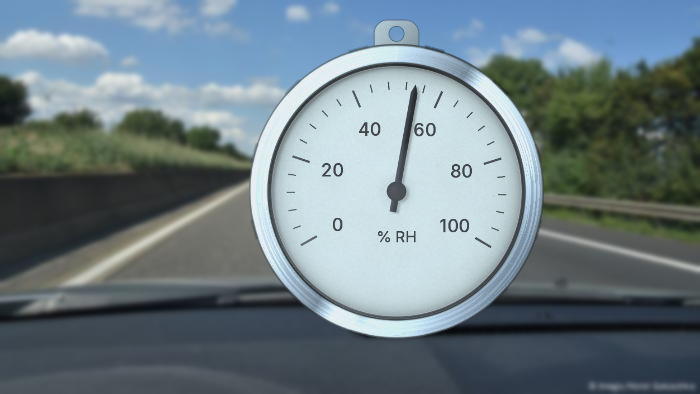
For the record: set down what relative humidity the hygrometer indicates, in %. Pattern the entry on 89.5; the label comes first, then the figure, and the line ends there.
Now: 54
